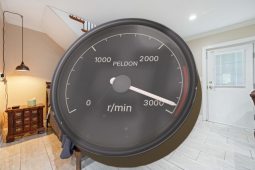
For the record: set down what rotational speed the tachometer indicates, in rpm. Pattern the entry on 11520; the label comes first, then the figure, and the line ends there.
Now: 2900
